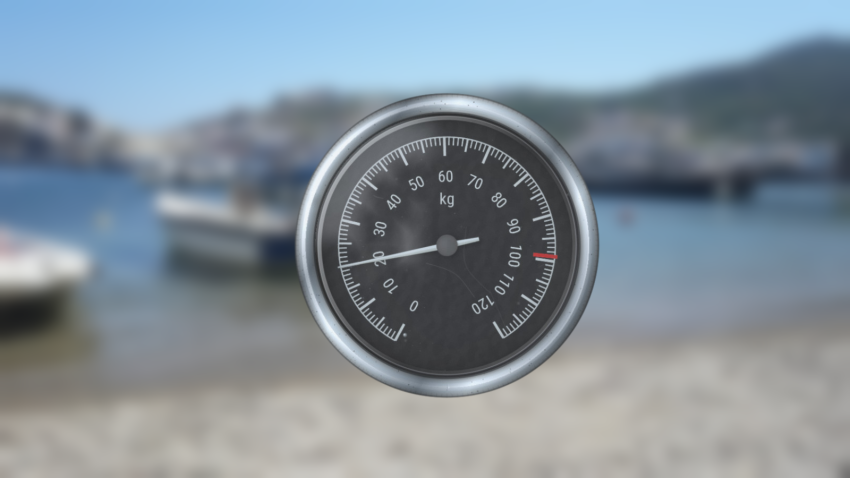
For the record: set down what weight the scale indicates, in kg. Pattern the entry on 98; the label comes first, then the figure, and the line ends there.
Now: 20
